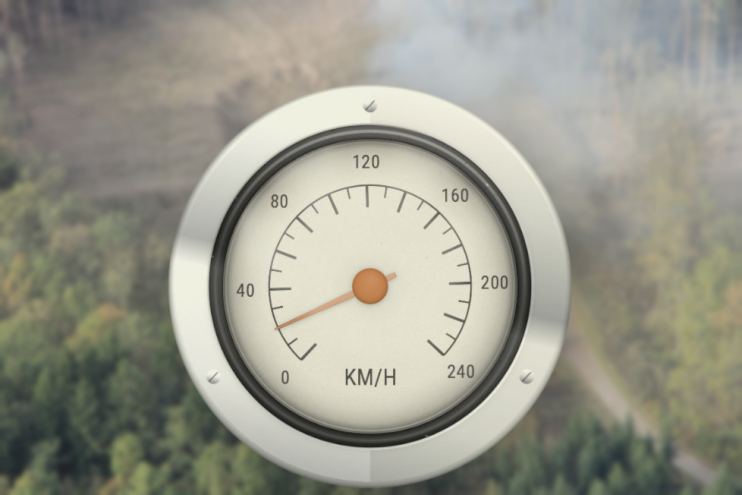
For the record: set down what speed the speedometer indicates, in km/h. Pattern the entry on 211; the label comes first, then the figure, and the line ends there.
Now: 20
